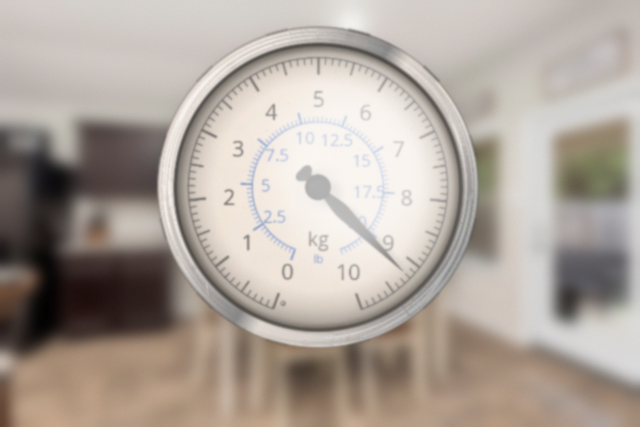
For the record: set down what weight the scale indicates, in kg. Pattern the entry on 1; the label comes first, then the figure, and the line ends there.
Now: 9.2
